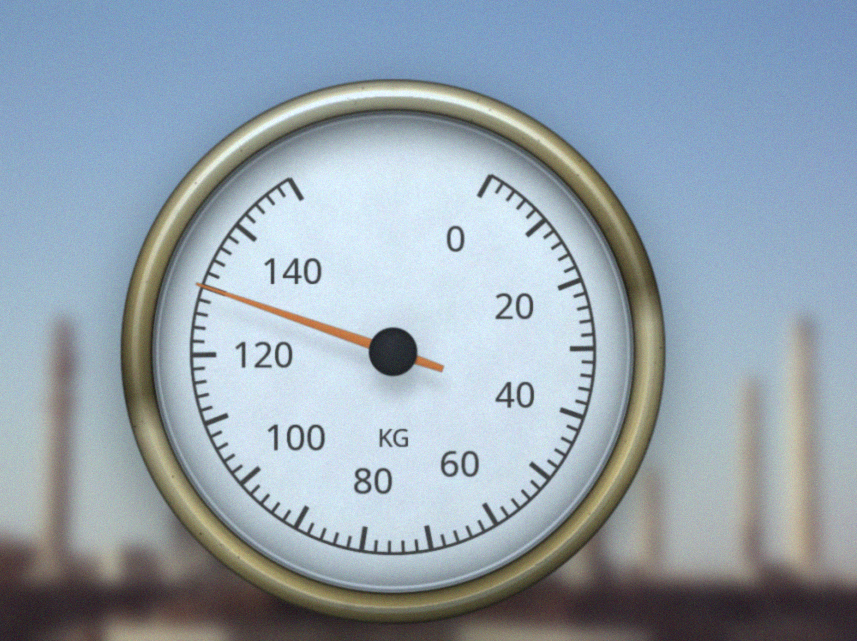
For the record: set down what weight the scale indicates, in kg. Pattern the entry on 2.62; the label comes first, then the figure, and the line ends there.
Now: 130
